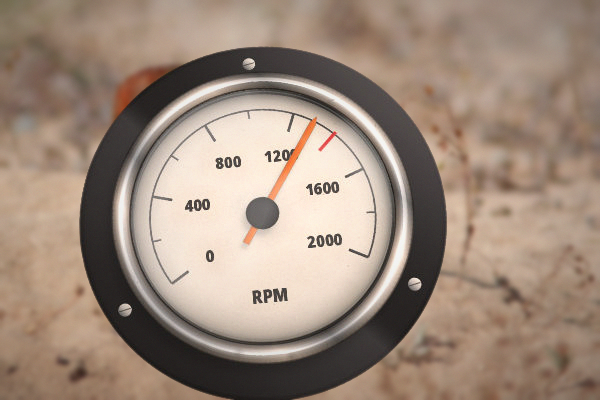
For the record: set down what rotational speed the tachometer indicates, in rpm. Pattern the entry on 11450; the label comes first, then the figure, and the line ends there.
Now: 1300
